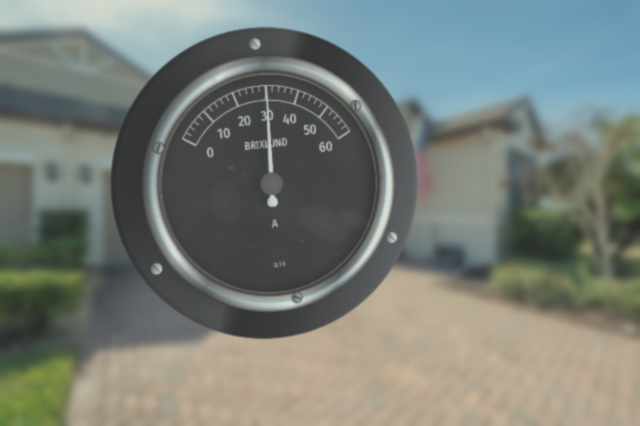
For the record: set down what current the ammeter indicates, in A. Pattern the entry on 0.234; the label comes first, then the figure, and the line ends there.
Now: 30
